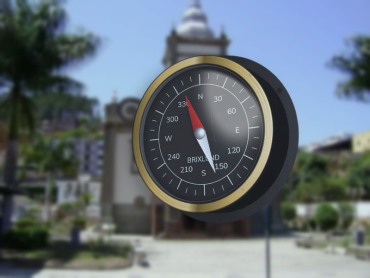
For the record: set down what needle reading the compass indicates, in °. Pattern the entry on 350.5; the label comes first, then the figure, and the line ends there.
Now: 340
